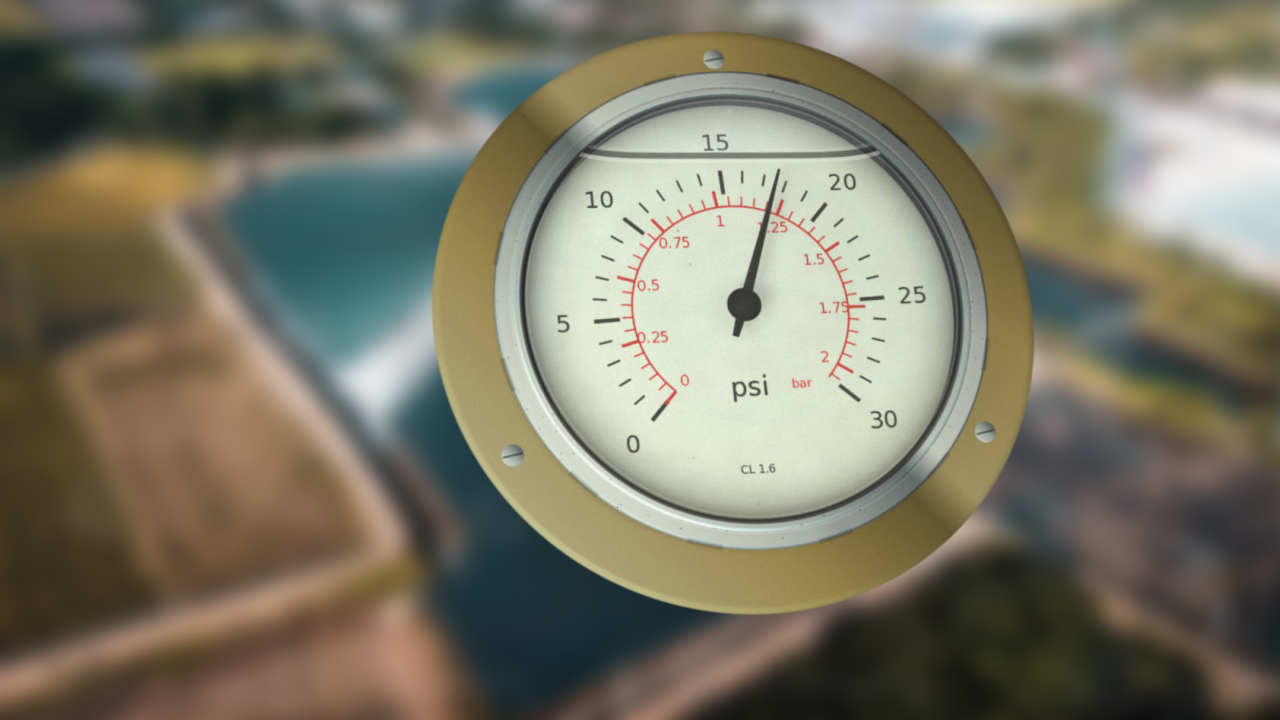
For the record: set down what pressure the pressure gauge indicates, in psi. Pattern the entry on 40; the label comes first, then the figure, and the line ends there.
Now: 17.5
